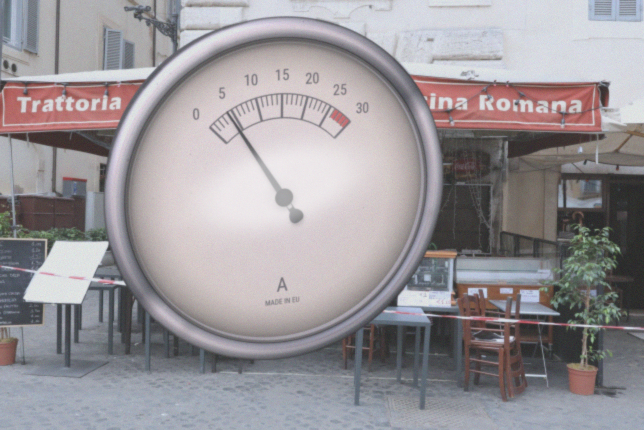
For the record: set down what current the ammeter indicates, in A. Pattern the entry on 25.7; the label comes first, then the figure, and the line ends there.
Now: 4
